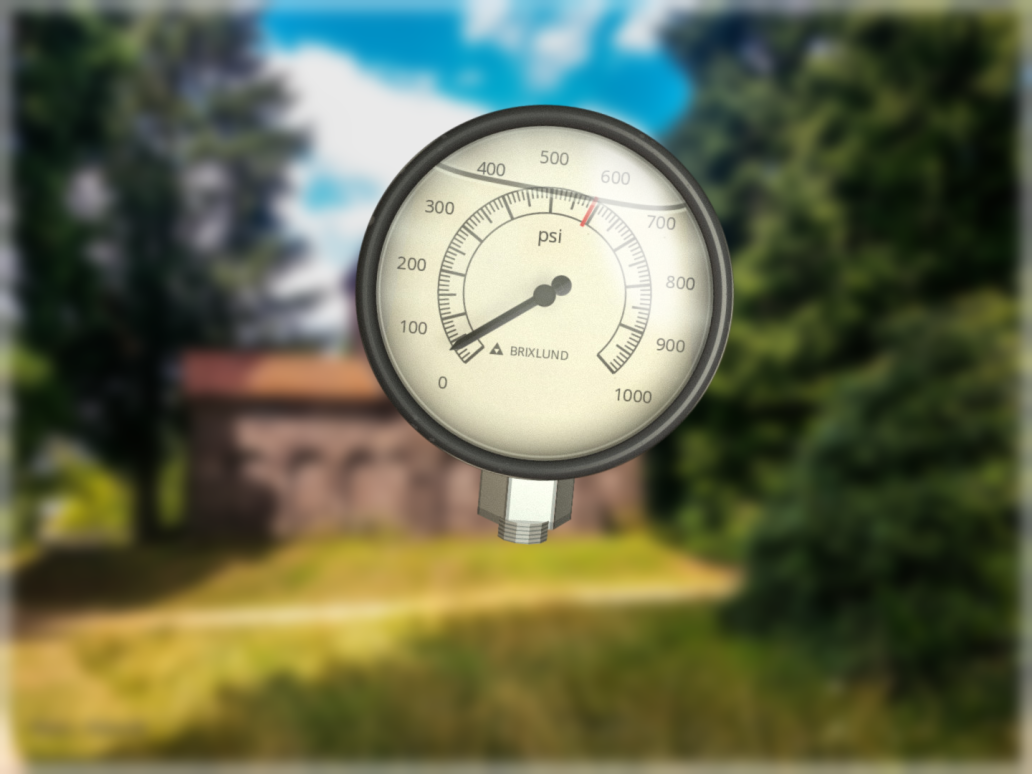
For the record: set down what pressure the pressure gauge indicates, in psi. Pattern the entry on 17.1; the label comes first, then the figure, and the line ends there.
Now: 40
